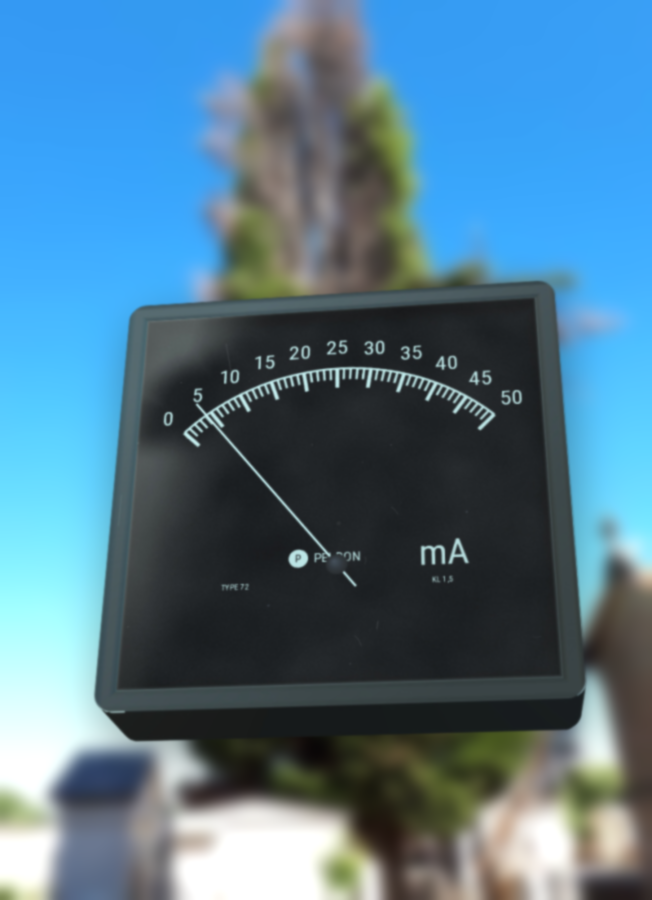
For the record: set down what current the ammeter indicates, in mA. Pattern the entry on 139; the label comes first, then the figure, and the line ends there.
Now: 4
